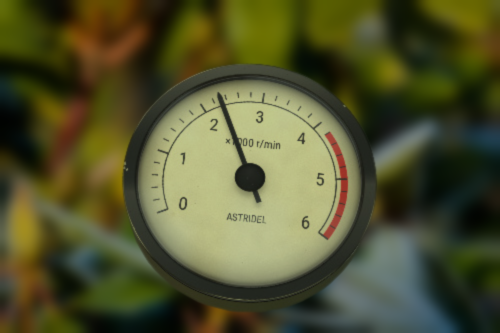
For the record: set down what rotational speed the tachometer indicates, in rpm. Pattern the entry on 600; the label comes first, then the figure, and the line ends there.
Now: 2300
